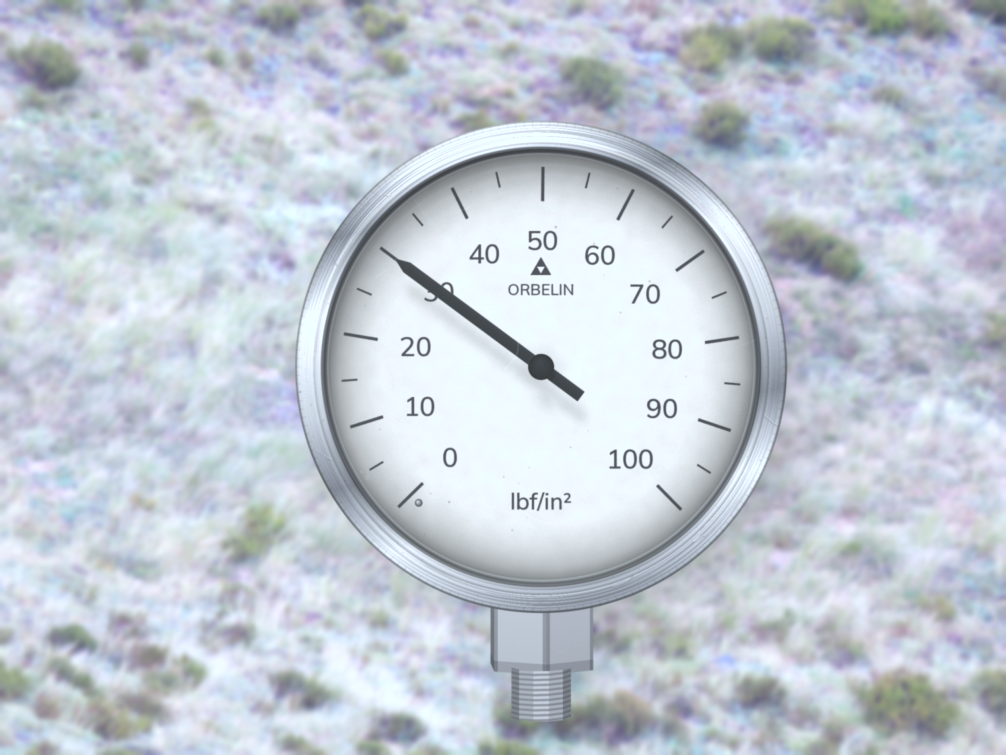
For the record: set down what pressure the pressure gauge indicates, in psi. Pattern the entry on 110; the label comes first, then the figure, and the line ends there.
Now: 30
